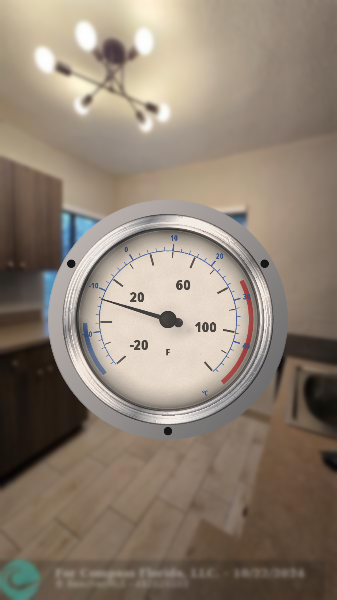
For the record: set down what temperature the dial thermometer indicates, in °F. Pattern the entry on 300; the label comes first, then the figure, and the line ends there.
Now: 10
